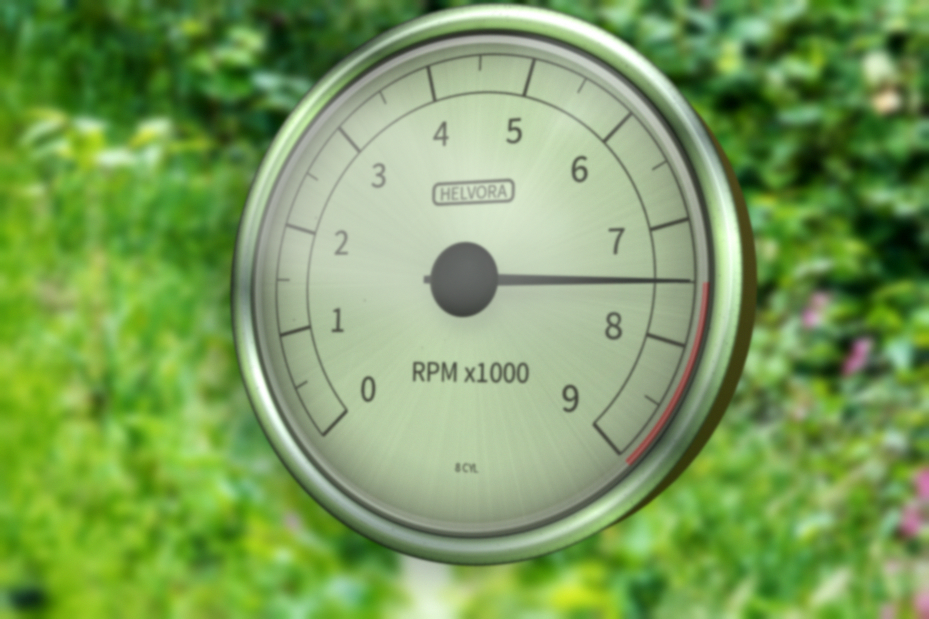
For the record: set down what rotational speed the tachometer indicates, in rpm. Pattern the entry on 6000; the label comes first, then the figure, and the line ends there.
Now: 7500
